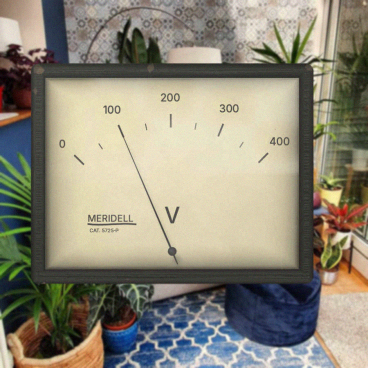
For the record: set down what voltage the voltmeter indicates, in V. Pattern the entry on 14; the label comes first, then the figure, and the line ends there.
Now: 100
